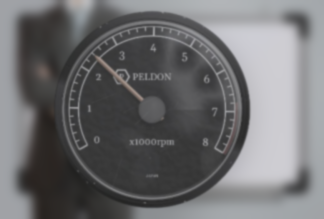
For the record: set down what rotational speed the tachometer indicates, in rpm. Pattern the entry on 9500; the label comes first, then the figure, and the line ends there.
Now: 2400
